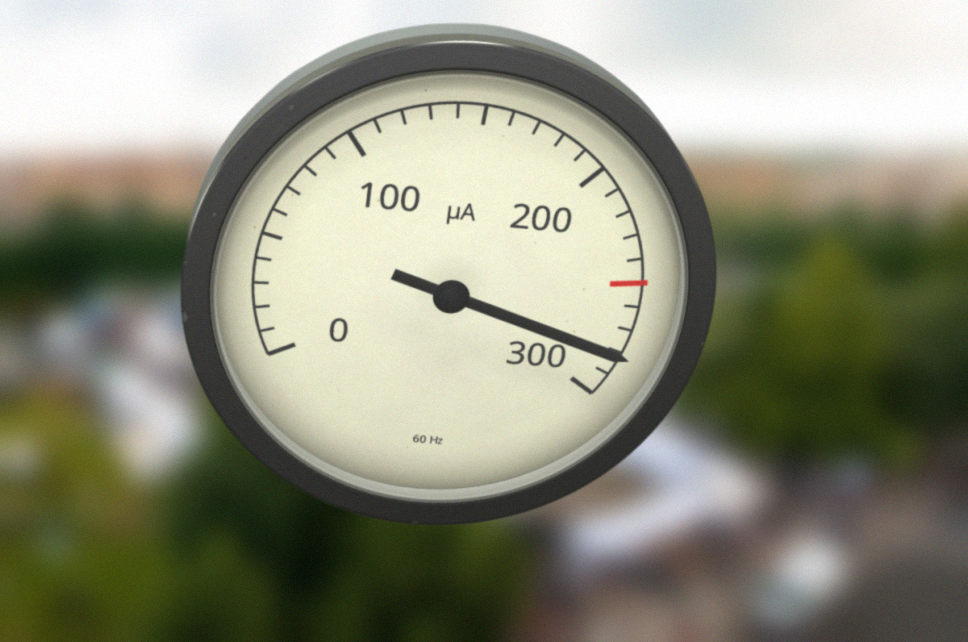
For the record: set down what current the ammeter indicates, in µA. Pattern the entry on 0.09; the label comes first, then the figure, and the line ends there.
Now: 280
